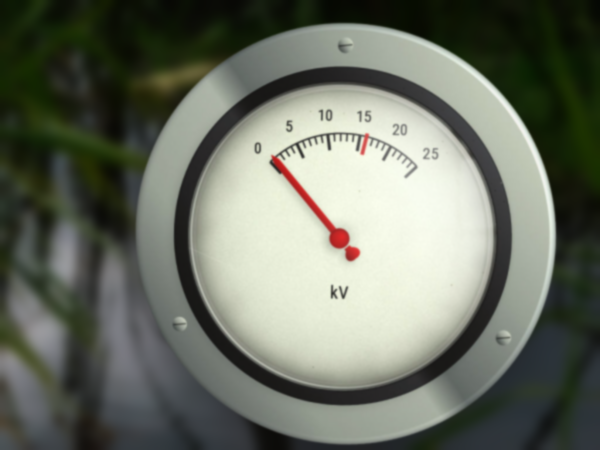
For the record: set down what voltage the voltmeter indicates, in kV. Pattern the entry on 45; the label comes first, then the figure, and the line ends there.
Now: 1
